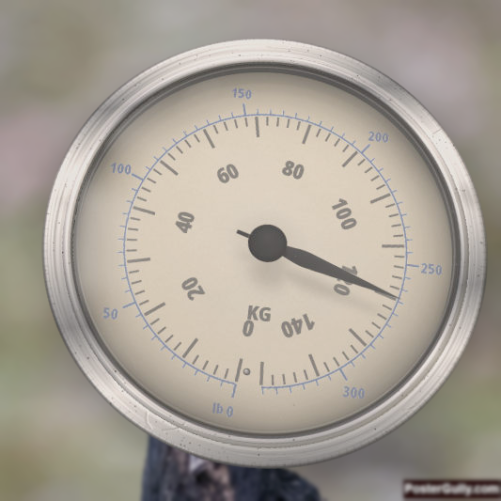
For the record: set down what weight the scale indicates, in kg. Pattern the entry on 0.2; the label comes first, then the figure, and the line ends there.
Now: 120
